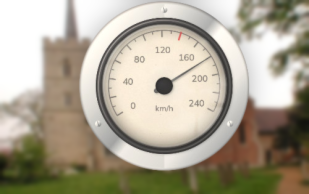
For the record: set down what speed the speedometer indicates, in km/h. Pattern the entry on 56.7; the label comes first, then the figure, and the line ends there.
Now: 180
